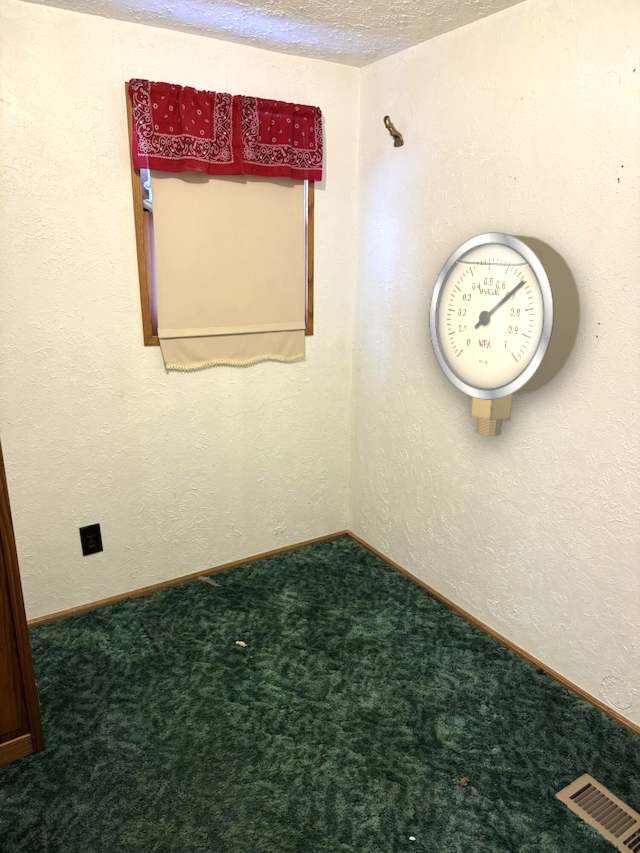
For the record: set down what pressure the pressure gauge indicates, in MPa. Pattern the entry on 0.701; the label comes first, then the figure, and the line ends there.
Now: 0.7
